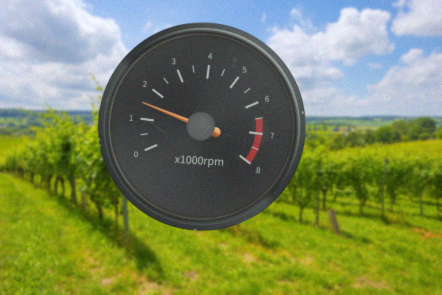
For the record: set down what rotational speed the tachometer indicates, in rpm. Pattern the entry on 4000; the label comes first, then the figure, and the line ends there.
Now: 1500
